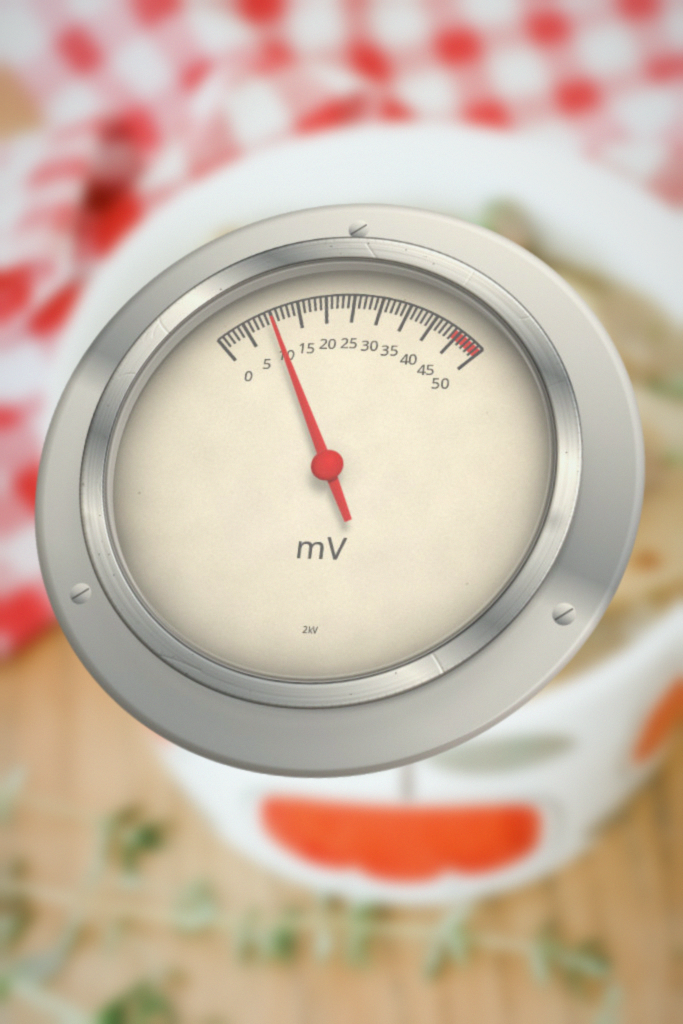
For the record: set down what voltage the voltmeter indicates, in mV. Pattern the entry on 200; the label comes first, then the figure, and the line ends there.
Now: 10
